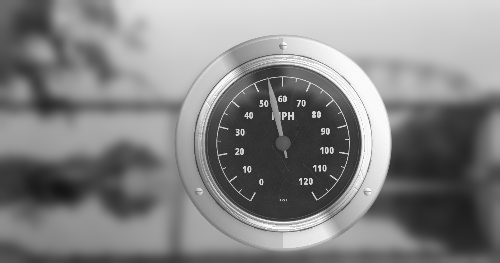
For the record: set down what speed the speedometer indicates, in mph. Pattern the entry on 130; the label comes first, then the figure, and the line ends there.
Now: 55
